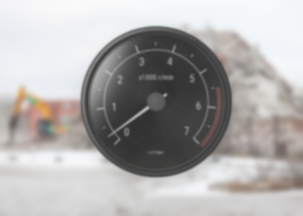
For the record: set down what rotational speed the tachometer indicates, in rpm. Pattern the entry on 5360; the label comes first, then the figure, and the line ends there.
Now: 250
